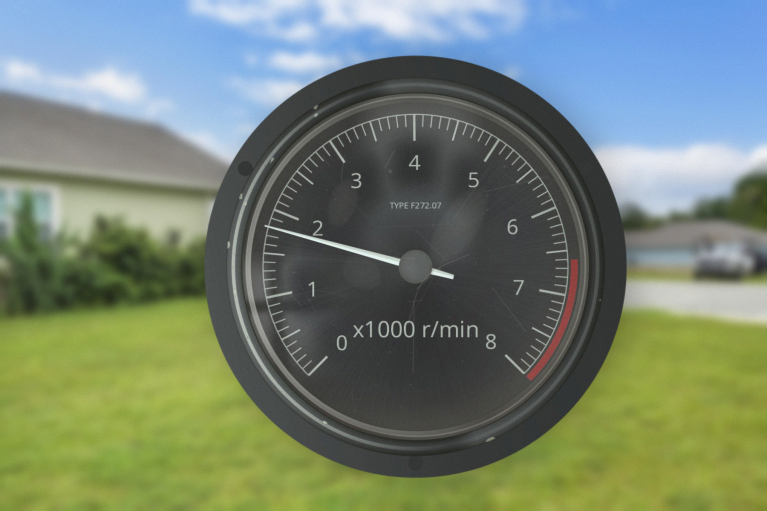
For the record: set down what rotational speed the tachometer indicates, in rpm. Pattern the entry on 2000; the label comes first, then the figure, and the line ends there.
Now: 1800
